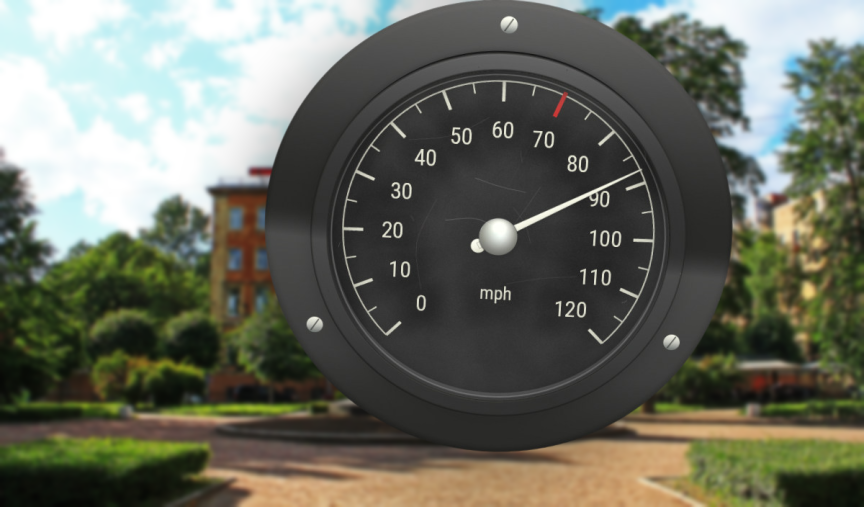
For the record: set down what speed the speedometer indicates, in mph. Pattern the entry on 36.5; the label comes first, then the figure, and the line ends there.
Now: 87.5
